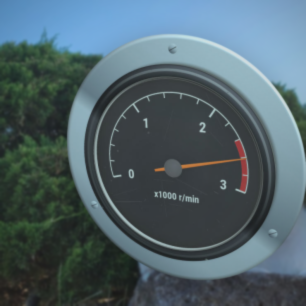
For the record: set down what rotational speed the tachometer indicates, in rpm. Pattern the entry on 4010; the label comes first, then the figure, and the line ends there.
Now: 2600
